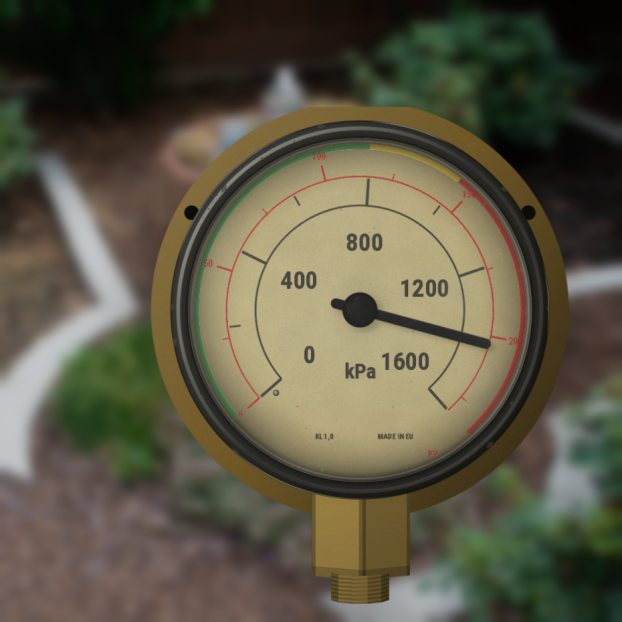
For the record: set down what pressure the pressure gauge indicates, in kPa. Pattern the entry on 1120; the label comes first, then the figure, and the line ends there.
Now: 1400
